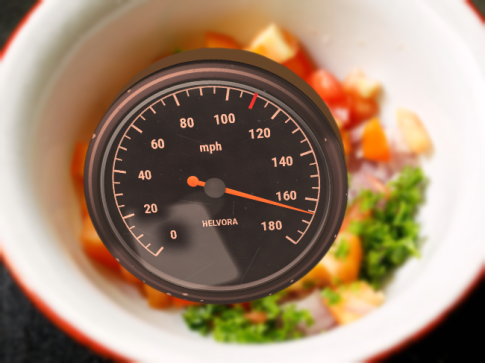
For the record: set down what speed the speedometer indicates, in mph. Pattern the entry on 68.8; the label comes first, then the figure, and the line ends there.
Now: 165
